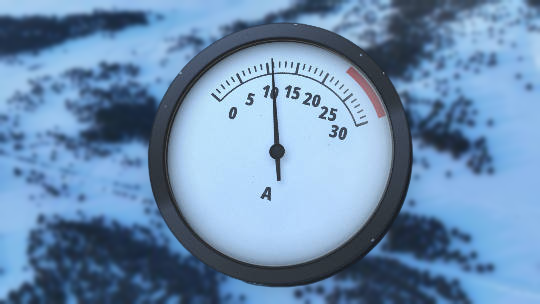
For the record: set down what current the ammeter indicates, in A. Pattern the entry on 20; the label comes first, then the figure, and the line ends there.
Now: 11
